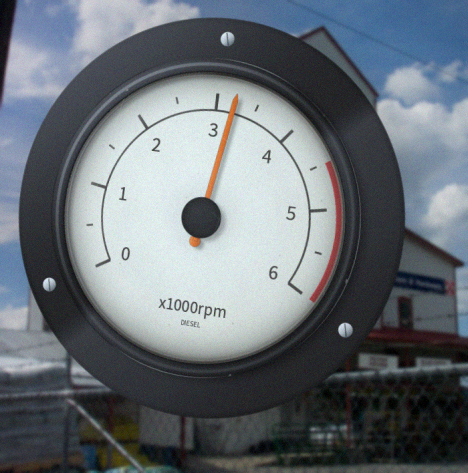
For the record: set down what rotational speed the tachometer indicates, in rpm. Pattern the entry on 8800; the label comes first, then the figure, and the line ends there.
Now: 3250
